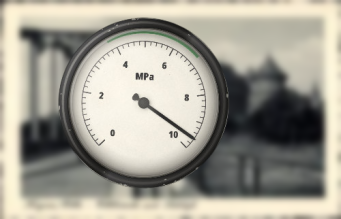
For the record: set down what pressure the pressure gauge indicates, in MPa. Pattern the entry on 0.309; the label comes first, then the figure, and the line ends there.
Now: 9.6
